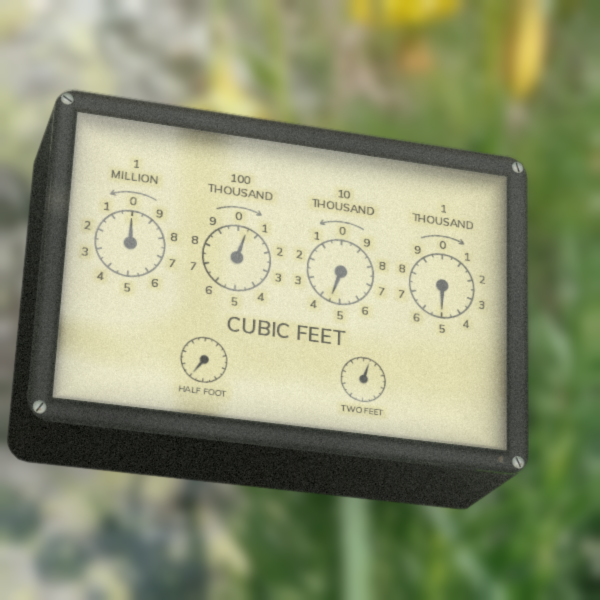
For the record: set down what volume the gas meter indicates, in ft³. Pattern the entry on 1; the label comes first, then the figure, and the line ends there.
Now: 4500
